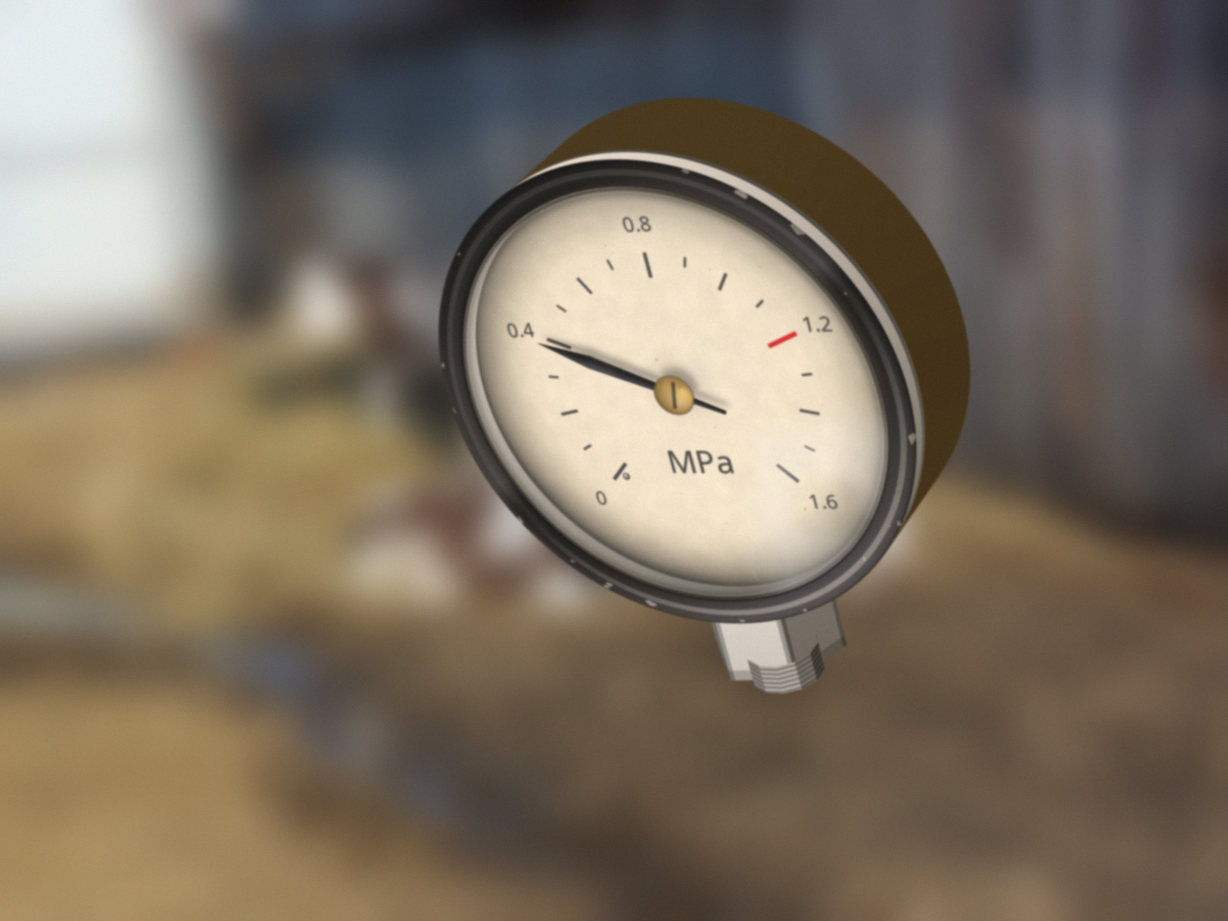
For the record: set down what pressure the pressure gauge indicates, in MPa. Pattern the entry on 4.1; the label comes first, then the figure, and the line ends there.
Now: 0.4
